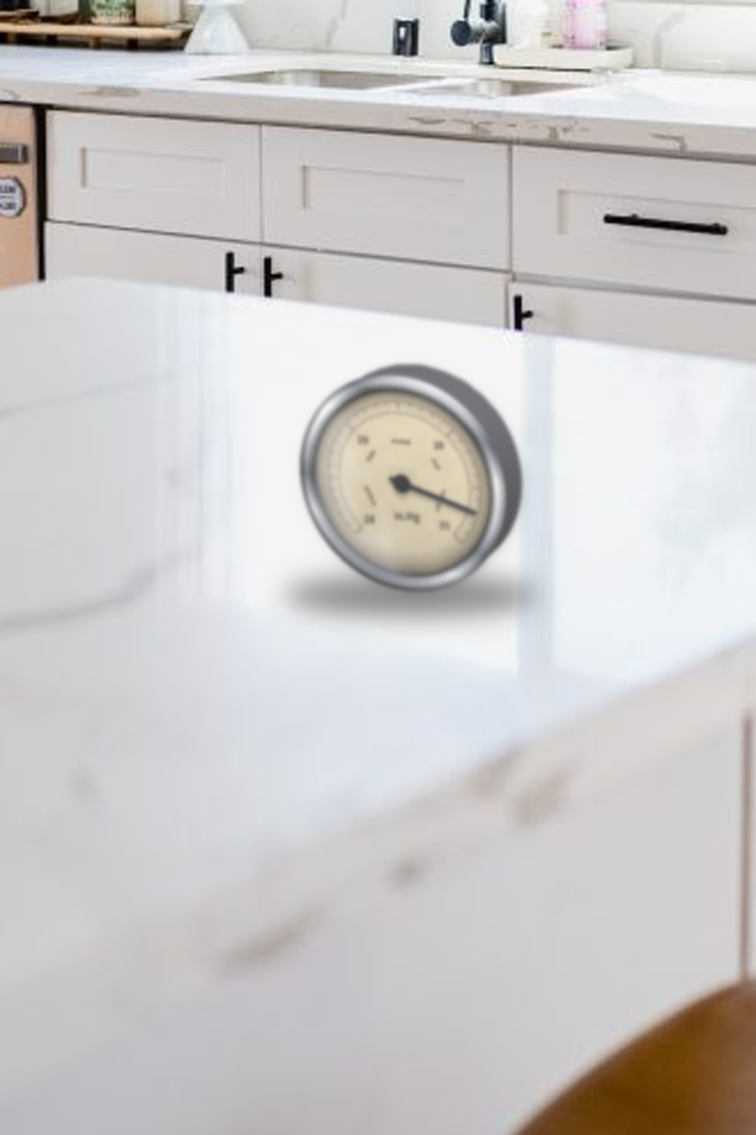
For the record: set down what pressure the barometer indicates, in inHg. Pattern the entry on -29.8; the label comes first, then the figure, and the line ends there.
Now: 30.7
